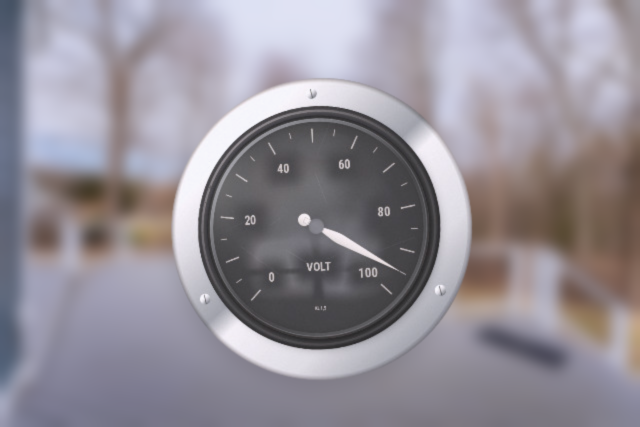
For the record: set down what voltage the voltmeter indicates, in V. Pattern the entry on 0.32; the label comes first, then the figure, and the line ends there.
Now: 95
